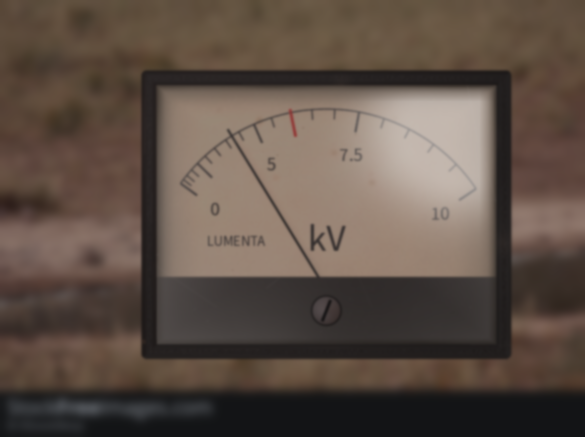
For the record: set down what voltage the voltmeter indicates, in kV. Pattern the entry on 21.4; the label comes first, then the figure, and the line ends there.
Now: 4.25
